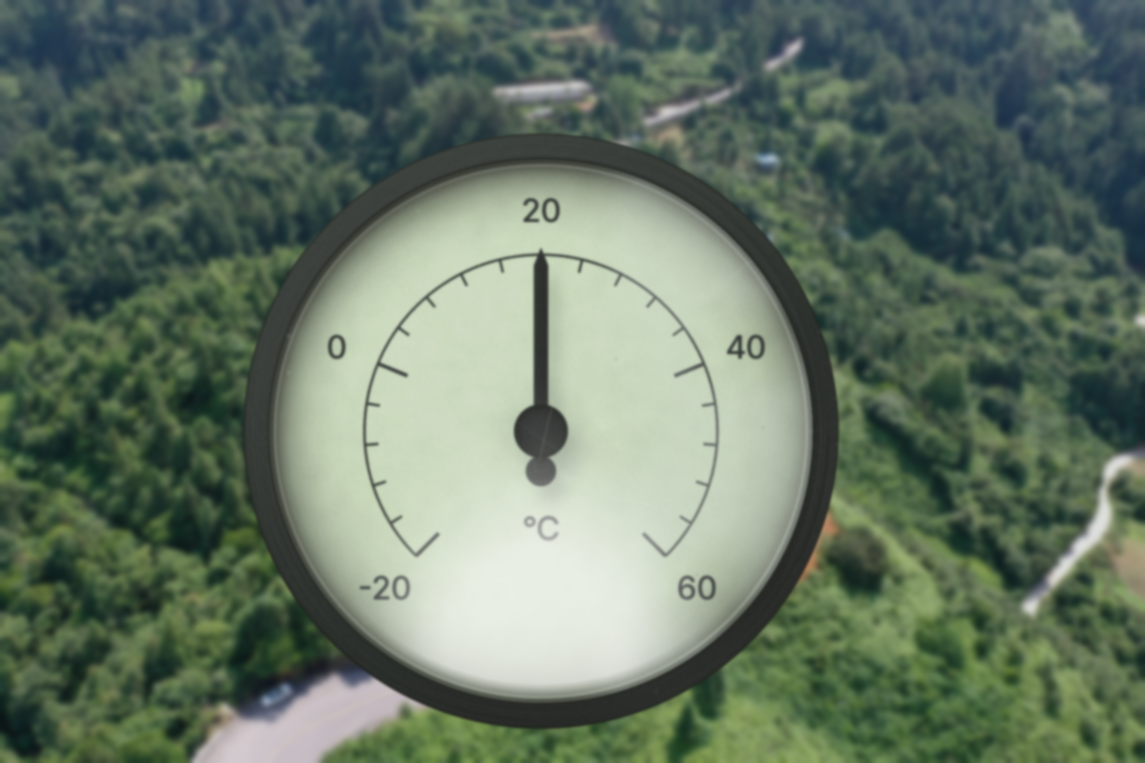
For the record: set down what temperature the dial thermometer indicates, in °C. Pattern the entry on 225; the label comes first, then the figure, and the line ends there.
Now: 20
